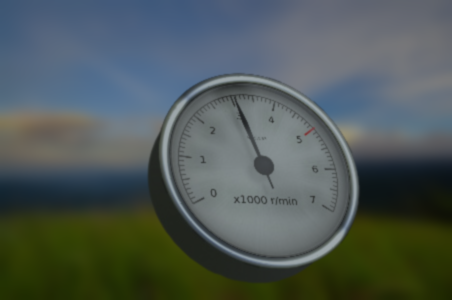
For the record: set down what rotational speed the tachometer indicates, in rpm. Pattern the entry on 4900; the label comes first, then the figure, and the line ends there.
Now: 3000
